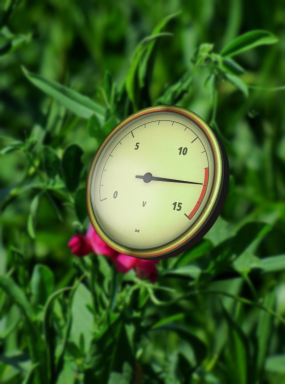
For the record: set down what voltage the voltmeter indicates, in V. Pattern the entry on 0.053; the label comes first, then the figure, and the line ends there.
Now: 13
